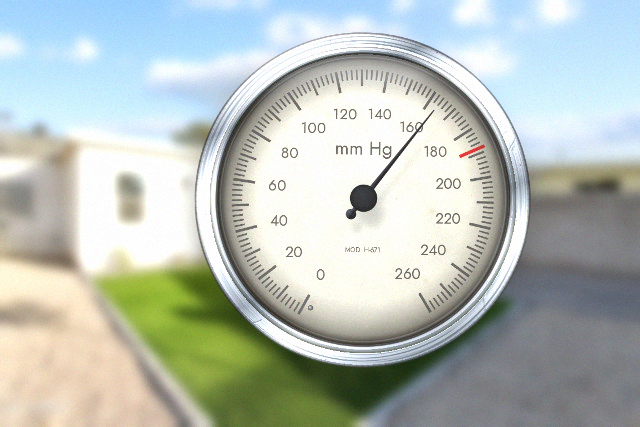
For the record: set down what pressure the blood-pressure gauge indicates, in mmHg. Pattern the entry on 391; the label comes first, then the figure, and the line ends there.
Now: 164
